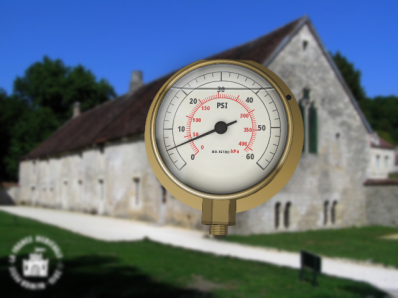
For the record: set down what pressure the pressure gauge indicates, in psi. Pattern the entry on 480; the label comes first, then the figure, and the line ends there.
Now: 5
